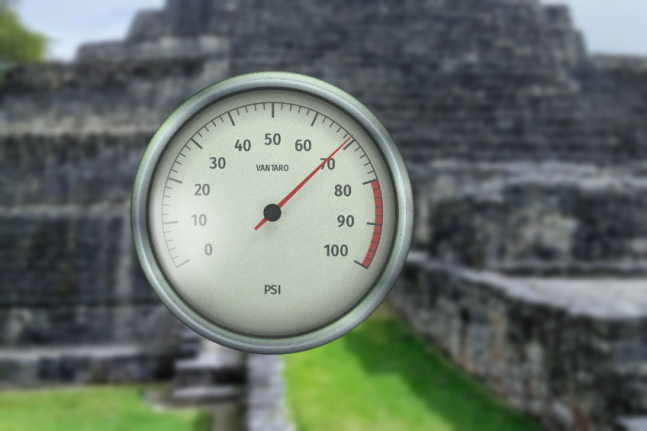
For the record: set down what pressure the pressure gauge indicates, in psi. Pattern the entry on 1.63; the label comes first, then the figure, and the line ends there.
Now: 69
